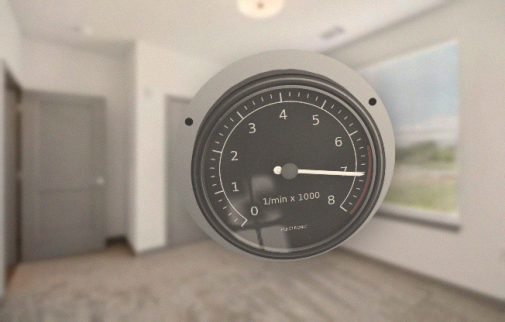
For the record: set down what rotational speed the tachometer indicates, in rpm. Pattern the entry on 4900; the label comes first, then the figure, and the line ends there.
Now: 7000
